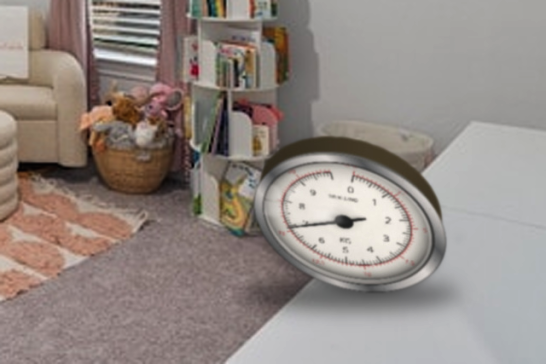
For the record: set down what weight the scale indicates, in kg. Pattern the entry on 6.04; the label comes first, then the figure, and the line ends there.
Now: 7
